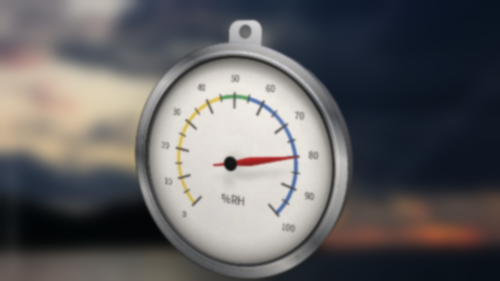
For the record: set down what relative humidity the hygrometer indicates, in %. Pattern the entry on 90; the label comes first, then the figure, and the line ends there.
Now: 80
